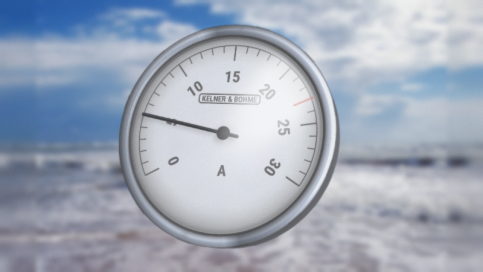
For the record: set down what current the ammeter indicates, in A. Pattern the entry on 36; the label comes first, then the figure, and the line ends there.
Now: 5
